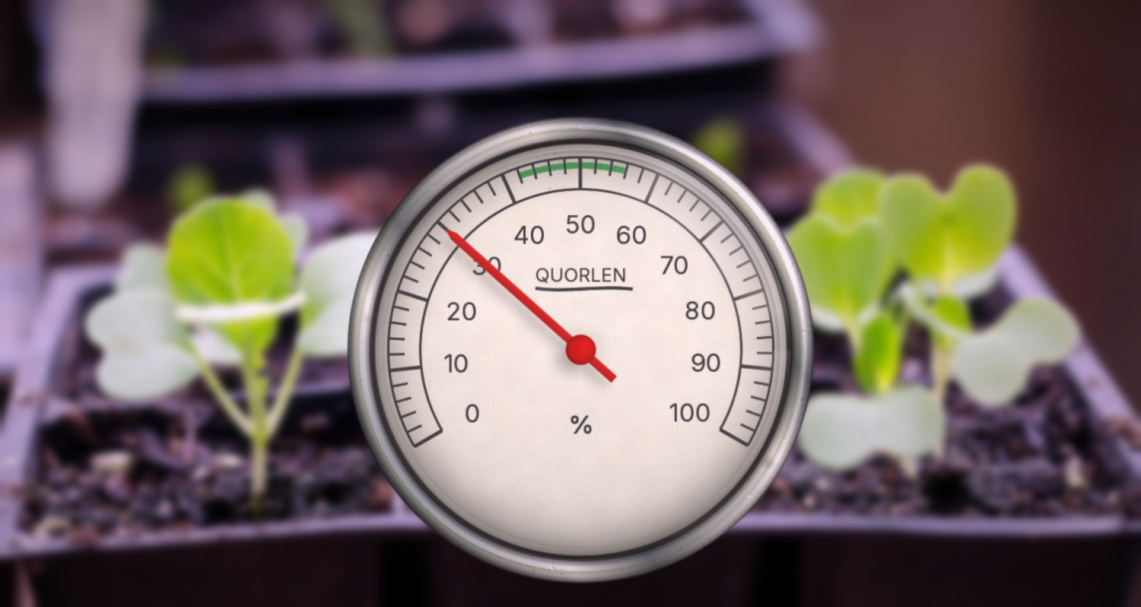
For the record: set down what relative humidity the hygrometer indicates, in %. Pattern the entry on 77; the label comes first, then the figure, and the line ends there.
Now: 30
